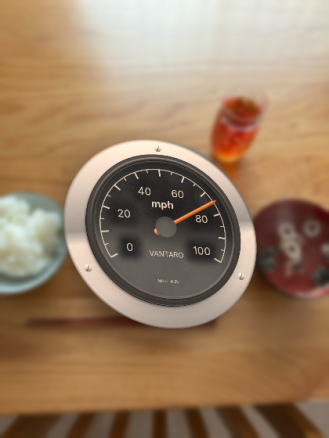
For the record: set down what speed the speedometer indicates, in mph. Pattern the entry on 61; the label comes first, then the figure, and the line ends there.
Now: 75
